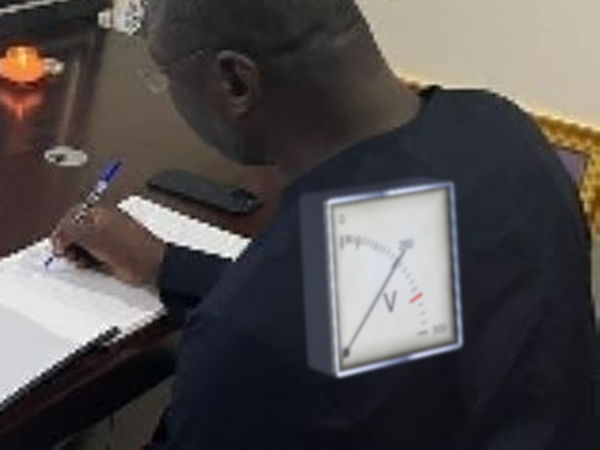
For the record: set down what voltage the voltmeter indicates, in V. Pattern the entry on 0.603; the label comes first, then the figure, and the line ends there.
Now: 200
